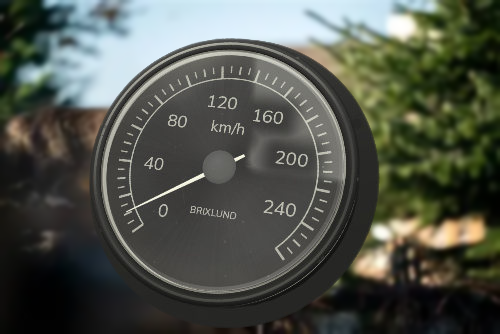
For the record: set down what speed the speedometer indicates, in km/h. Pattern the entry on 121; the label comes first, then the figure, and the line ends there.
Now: 10
